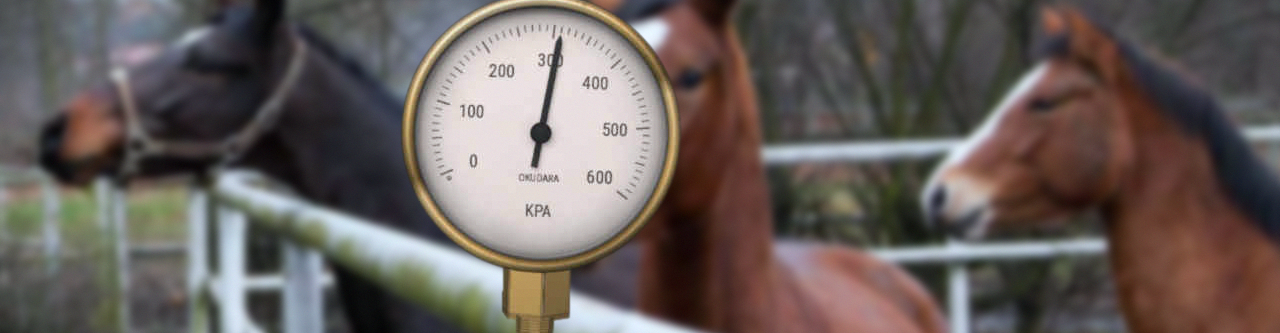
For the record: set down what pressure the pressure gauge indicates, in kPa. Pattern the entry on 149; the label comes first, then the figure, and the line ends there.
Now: 310
